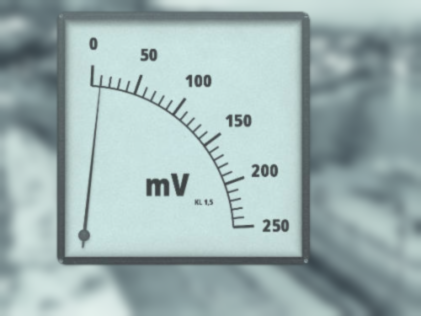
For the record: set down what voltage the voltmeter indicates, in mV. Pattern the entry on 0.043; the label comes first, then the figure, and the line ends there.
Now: 10
